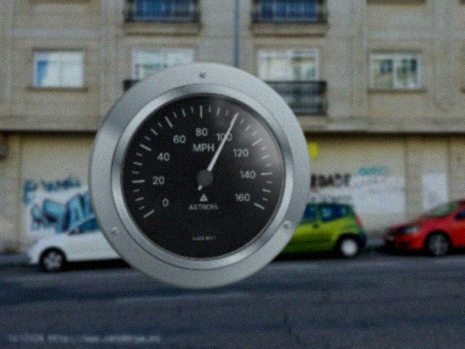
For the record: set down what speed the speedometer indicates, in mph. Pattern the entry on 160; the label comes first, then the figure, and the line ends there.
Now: 100
